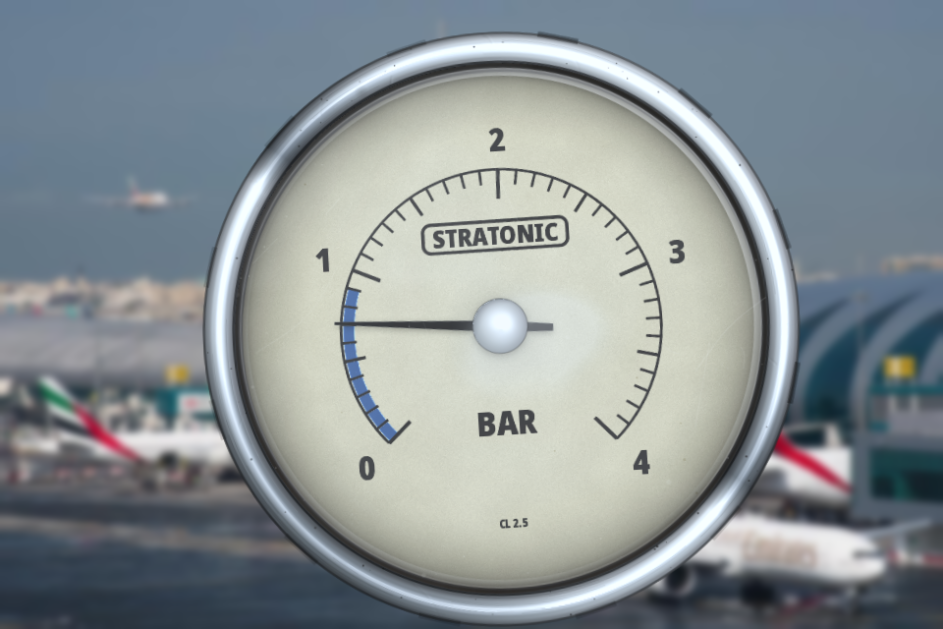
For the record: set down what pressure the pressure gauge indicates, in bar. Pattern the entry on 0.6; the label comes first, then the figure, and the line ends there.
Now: 0.7
